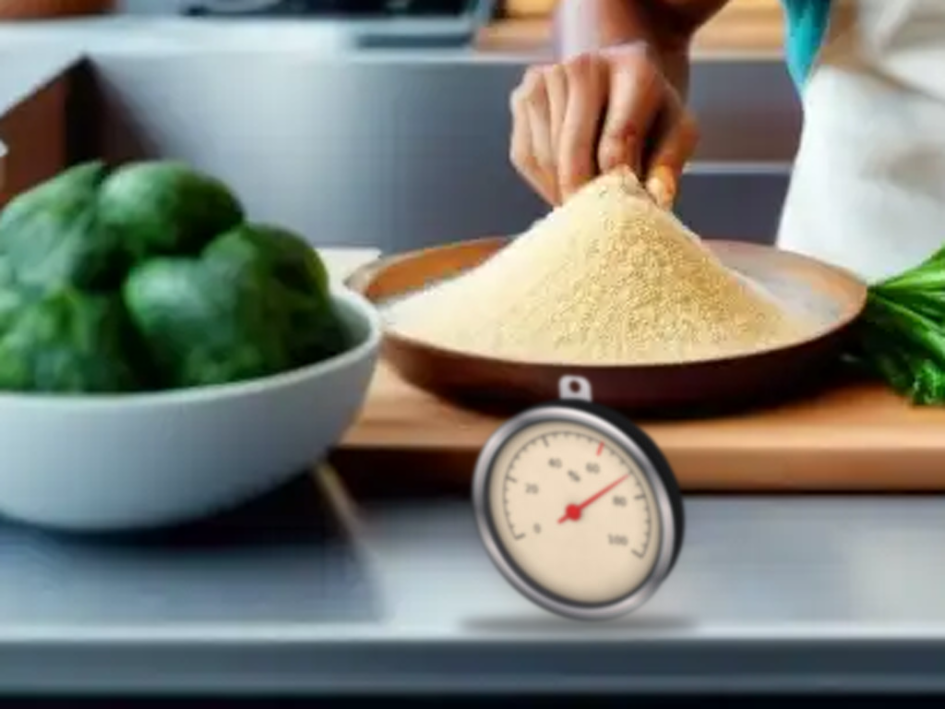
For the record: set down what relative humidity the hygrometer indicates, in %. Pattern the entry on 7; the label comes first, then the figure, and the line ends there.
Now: 72
